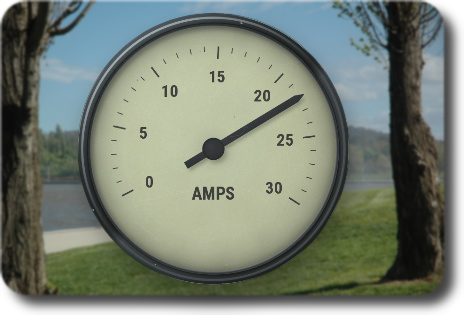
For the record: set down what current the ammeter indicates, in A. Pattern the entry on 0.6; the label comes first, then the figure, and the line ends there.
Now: 22
